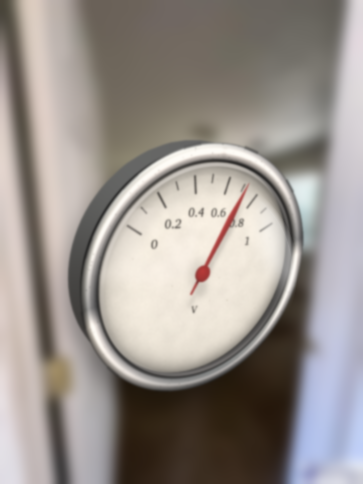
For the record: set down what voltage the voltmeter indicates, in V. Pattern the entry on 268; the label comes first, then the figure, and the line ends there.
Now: 0.7
